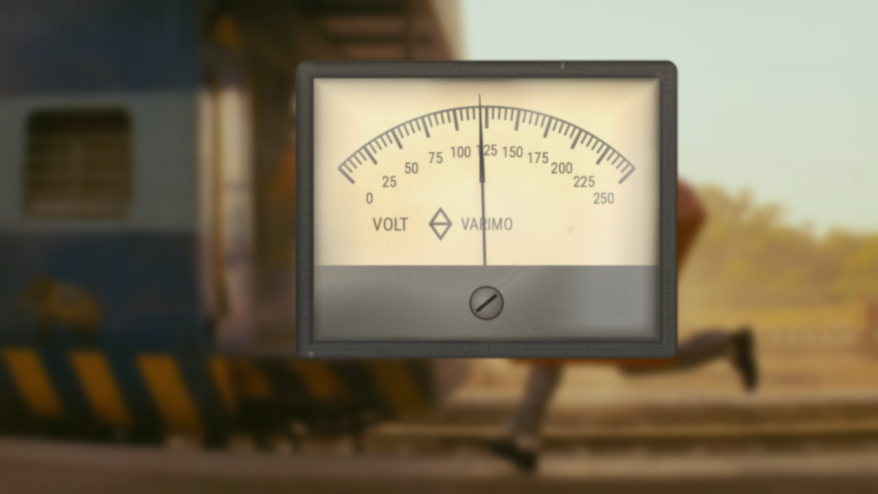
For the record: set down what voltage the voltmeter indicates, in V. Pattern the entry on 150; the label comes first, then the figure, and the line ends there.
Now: 120
